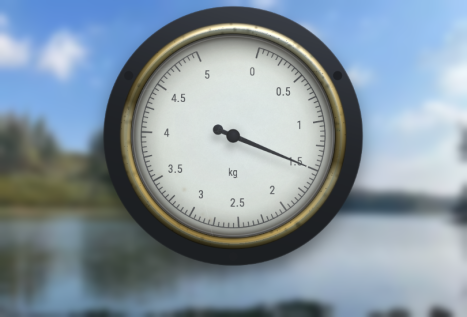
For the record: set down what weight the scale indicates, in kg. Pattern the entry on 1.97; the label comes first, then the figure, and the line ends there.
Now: 1.5
